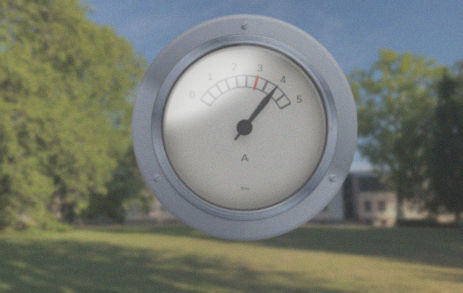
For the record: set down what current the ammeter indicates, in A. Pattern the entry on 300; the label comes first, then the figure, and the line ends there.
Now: 4
